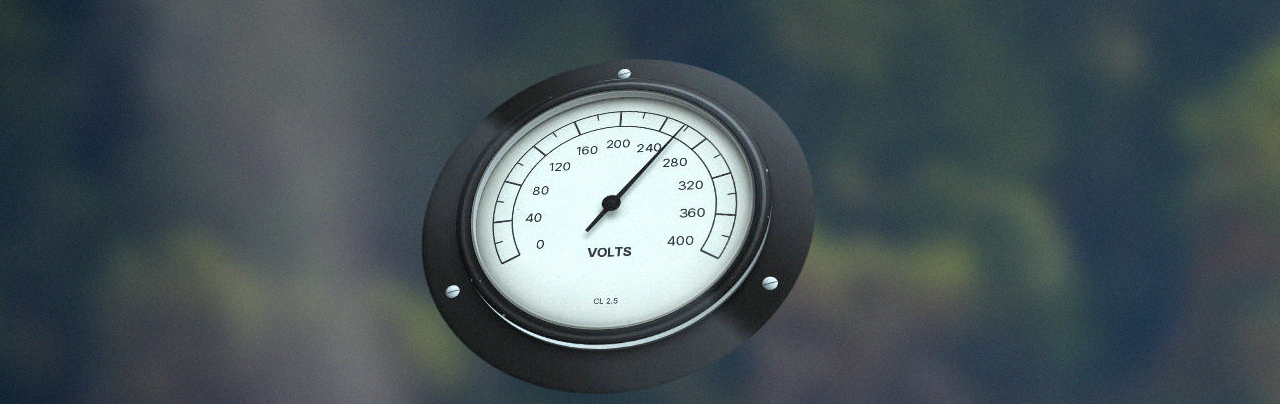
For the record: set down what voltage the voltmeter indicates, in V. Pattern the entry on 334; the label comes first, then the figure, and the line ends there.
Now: 260
